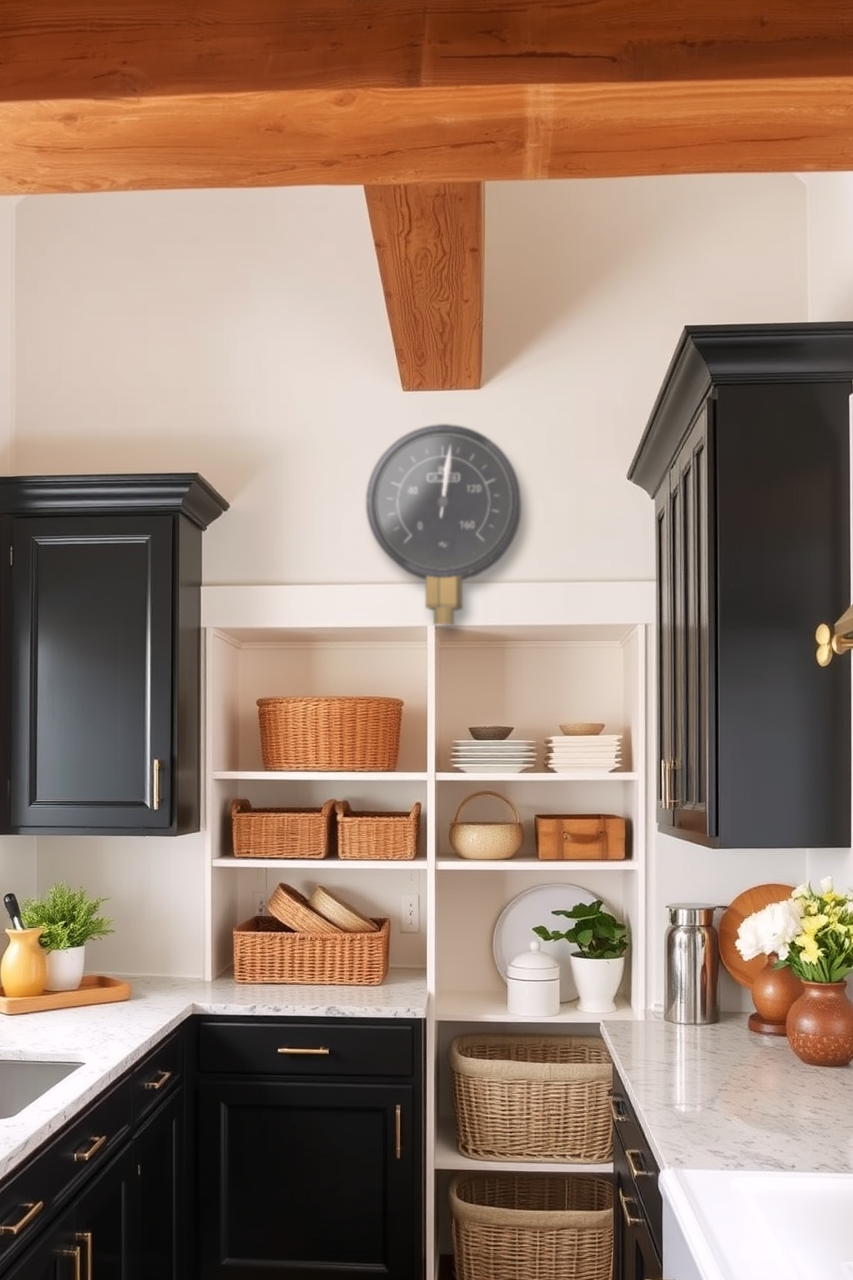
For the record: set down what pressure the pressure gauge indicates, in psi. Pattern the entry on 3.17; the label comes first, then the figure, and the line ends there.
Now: 85
